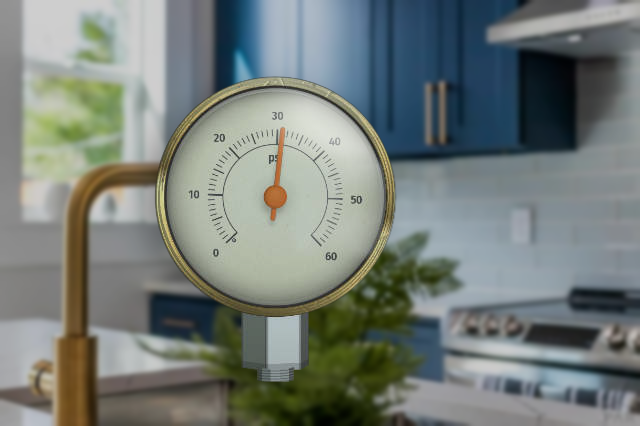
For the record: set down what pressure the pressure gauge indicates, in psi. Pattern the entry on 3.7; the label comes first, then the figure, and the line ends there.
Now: 31
